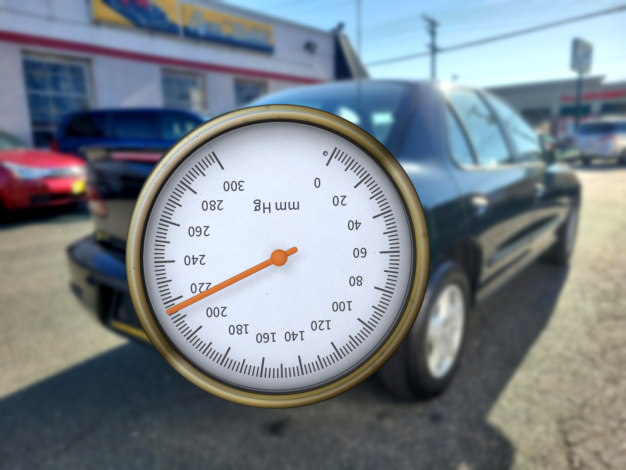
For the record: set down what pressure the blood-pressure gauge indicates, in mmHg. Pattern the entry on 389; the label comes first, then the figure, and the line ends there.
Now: 216
